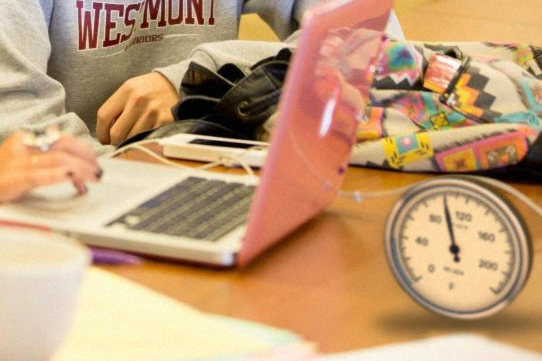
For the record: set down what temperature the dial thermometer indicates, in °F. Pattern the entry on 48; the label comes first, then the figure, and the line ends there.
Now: 100
